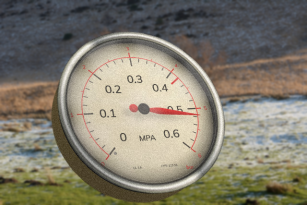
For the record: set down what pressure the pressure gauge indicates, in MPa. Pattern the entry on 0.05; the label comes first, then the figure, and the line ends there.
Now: 0.52
